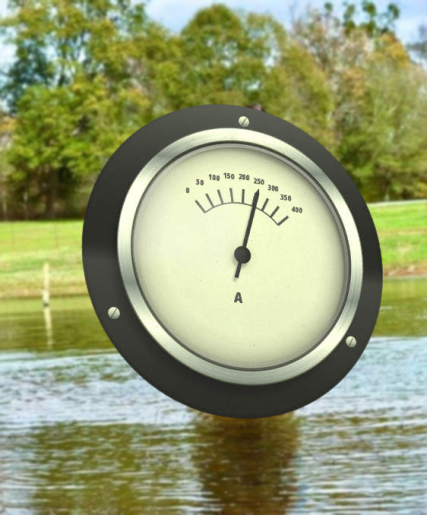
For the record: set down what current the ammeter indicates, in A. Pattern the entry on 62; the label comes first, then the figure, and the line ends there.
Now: 250
